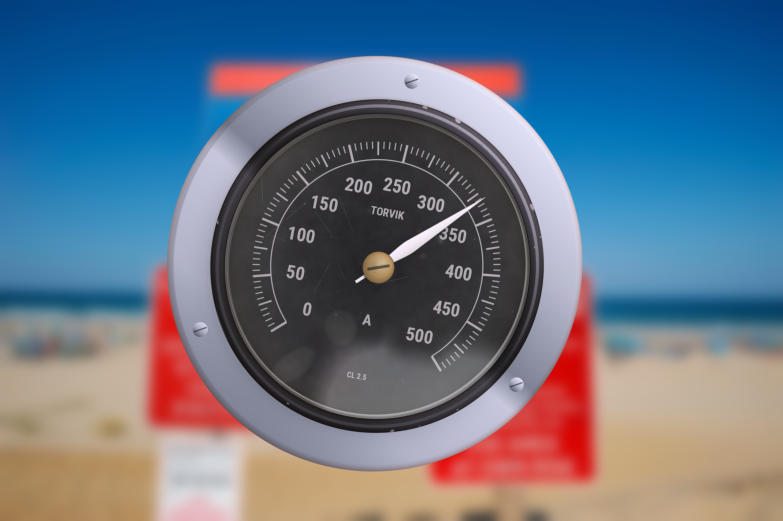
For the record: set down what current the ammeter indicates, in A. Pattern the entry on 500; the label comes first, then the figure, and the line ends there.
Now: 330
